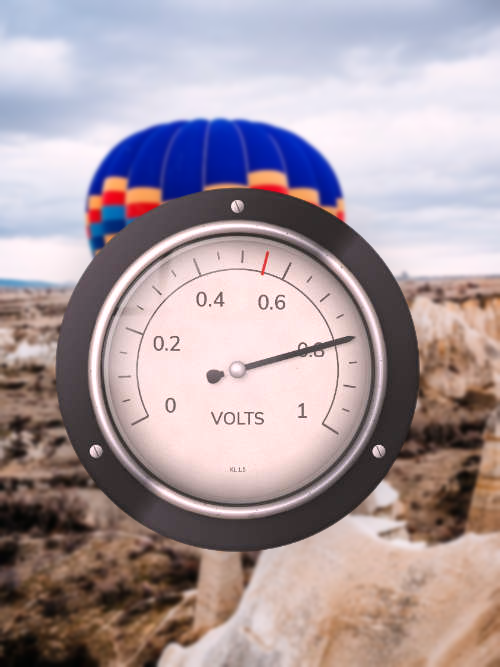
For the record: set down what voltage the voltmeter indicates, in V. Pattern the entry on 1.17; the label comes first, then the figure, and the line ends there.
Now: 0.8
